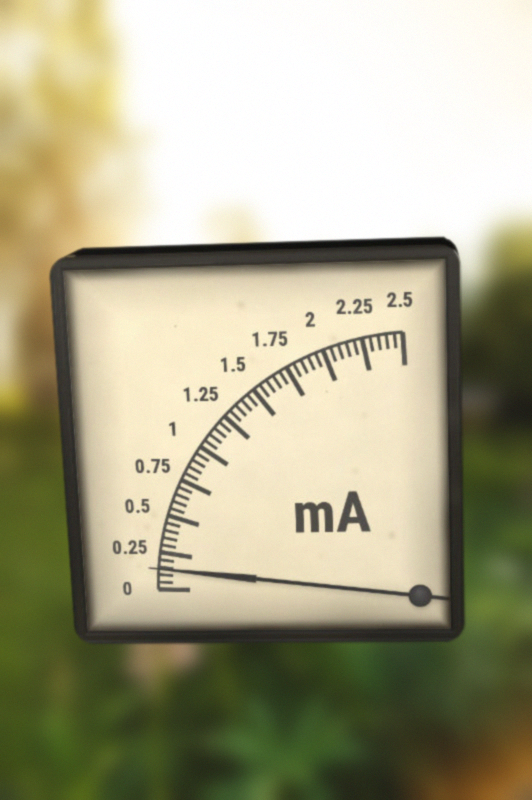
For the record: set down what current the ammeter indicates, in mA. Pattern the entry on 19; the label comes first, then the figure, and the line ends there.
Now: 0.15
